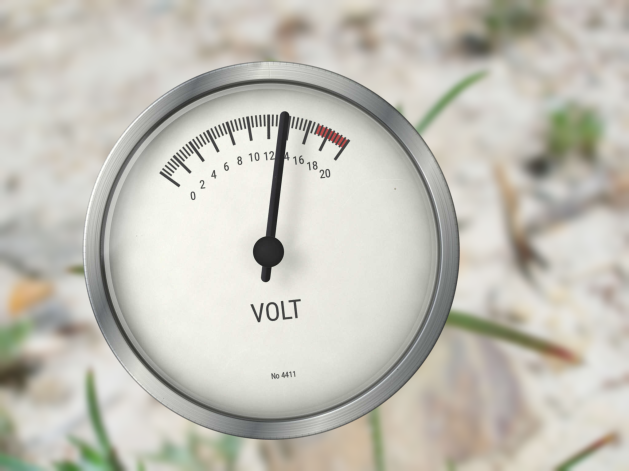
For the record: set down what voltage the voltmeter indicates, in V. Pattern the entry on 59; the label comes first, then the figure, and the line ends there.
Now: 13.6
